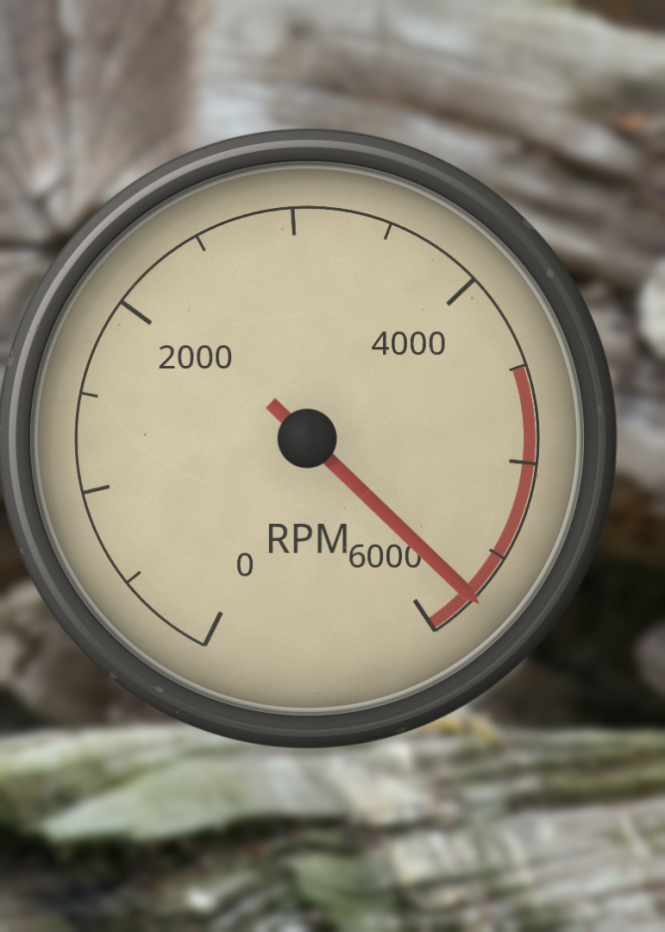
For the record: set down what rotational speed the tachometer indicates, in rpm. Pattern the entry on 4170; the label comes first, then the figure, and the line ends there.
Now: 5750
